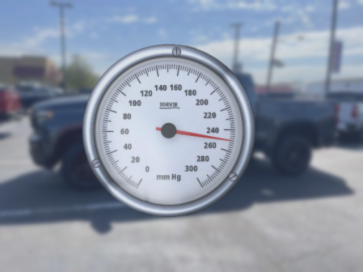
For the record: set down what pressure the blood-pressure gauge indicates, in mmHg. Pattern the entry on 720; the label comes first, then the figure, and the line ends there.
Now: 250
